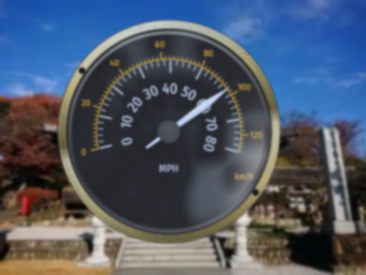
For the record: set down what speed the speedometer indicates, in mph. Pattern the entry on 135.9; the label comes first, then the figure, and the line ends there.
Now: 60
